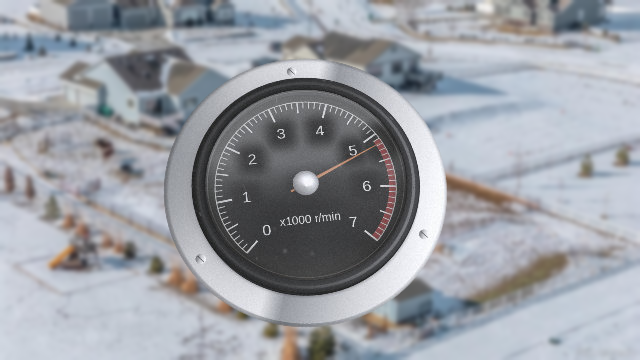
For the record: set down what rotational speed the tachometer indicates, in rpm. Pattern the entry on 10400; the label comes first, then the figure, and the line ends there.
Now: 5200
